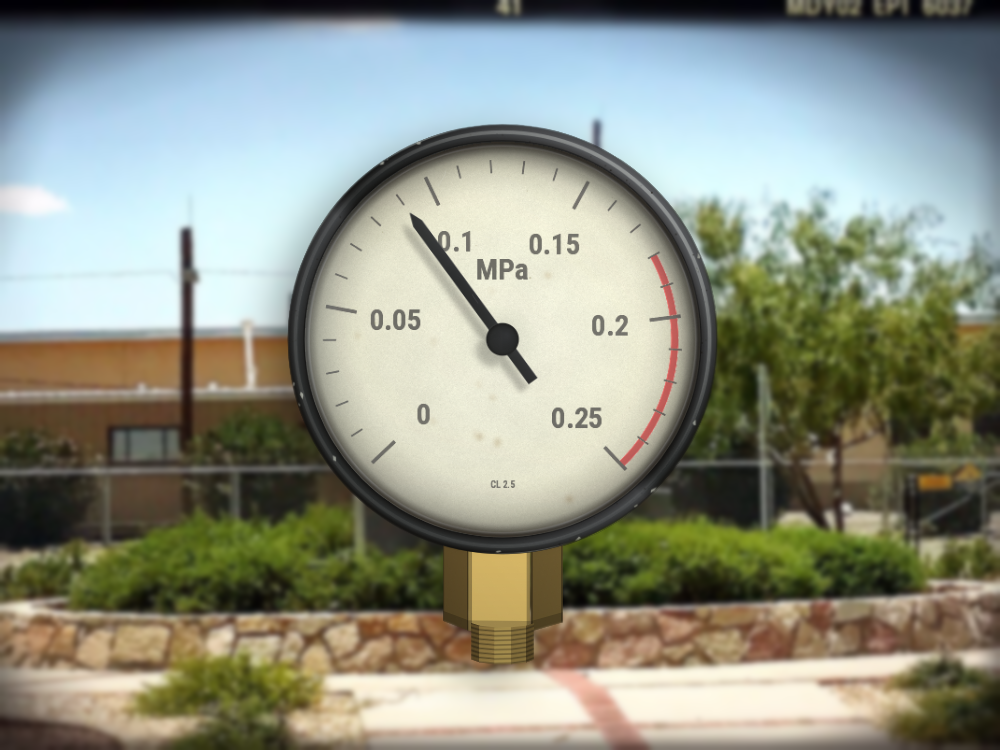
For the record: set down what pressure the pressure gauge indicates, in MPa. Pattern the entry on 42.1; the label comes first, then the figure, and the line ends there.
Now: 0.09
